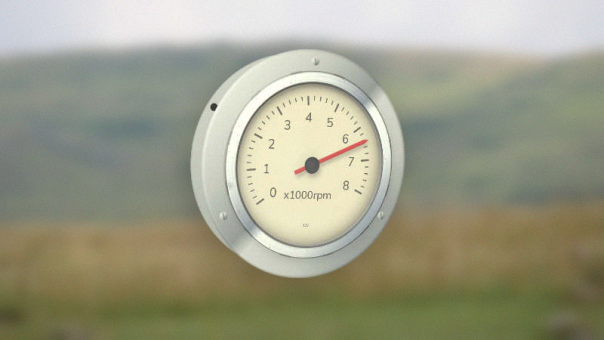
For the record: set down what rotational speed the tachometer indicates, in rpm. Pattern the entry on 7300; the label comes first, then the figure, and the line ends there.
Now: 6400
